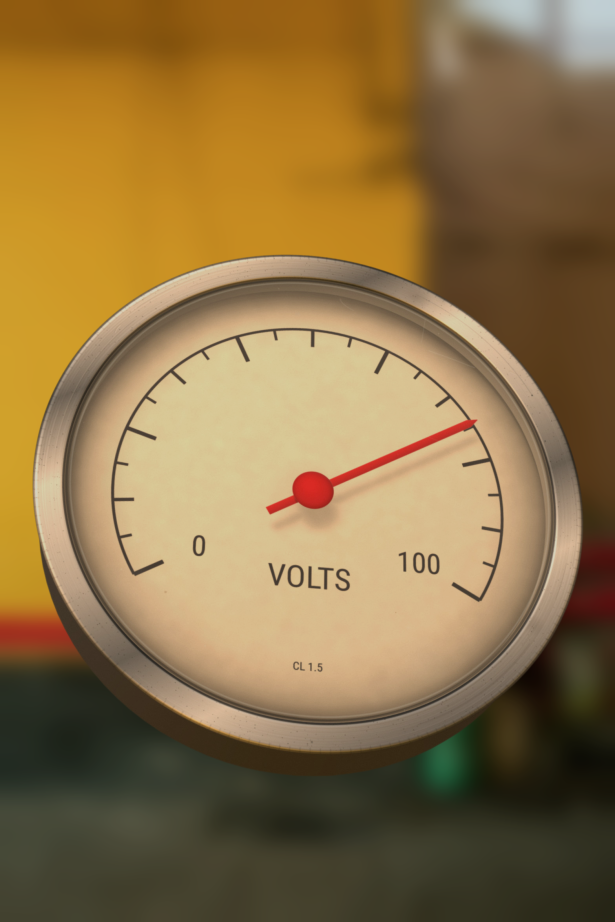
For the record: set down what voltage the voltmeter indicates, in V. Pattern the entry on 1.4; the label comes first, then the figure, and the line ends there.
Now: 75
